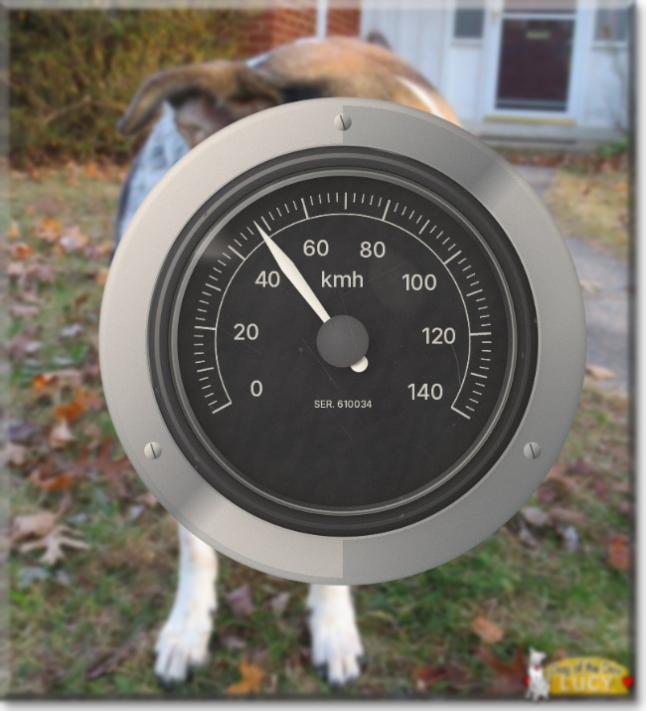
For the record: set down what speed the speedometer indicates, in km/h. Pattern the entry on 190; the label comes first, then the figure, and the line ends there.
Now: 48
